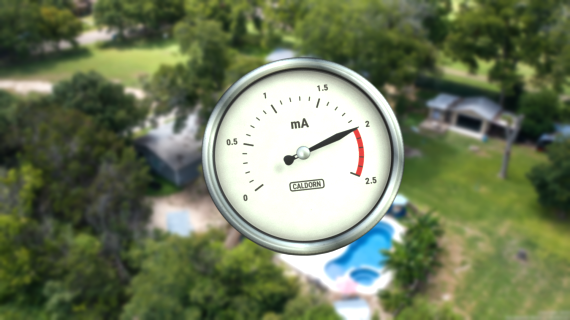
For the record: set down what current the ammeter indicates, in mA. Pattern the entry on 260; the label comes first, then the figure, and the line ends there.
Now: 2
